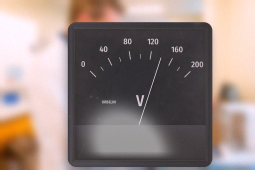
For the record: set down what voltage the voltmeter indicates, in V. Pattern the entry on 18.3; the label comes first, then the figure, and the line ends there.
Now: 140
